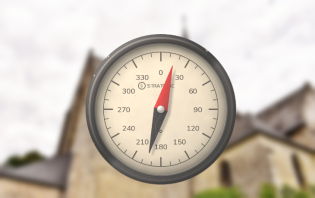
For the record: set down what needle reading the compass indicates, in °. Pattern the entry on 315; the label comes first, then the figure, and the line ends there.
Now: 15
